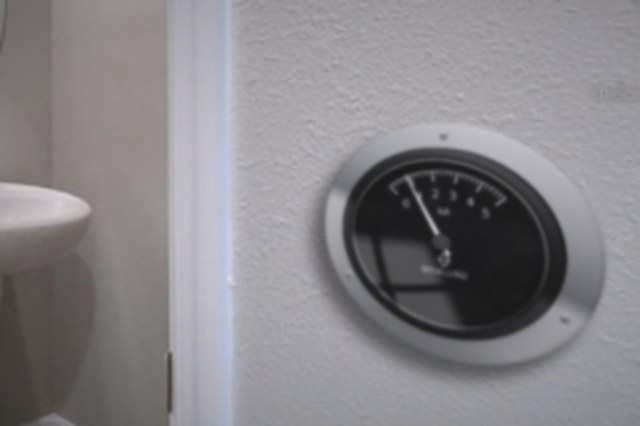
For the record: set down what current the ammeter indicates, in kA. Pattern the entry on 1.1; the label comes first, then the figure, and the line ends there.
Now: 1
